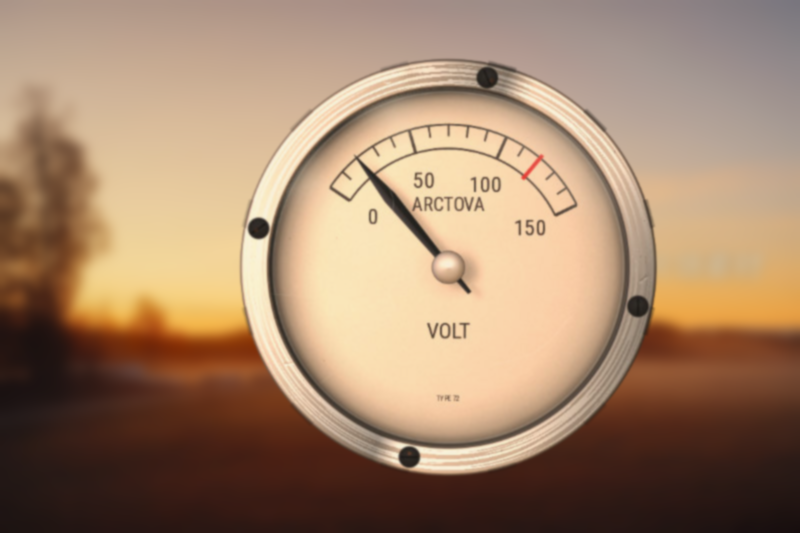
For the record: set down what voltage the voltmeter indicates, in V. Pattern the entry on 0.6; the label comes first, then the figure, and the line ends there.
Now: 20
